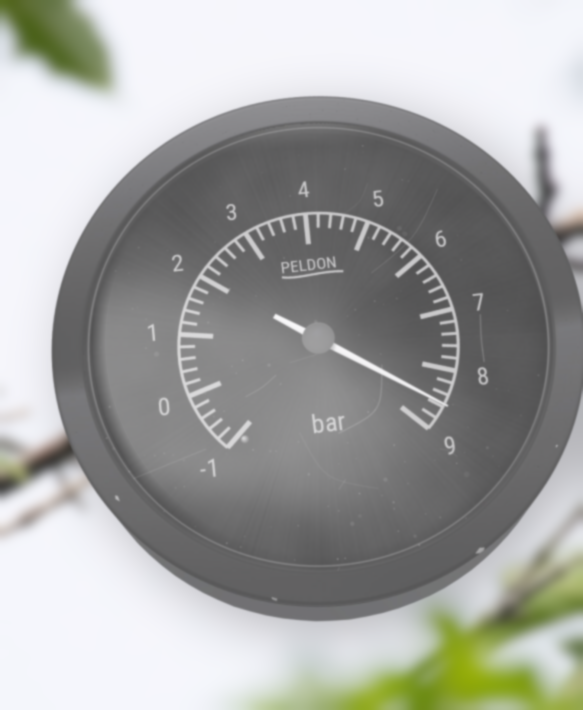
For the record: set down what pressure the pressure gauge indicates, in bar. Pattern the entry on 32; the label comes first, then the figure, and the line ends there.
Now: 8.6
